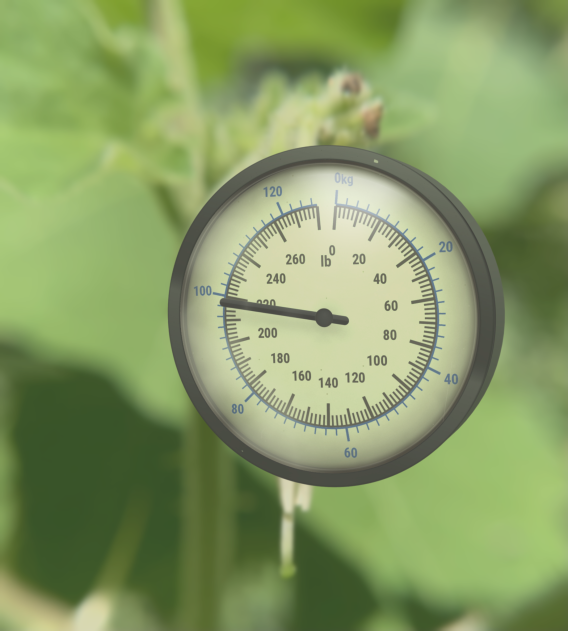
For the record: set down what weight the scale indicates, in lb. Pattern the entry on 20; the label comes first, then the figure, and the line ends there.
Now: 218
